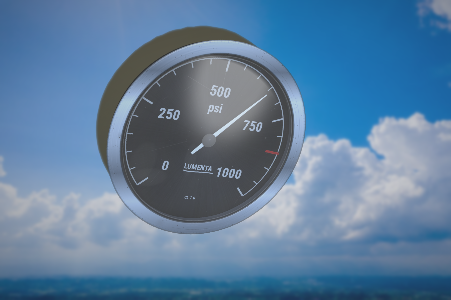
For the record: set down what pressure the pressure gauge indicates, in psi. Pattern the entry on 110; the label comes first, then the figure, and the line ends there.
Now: 650
